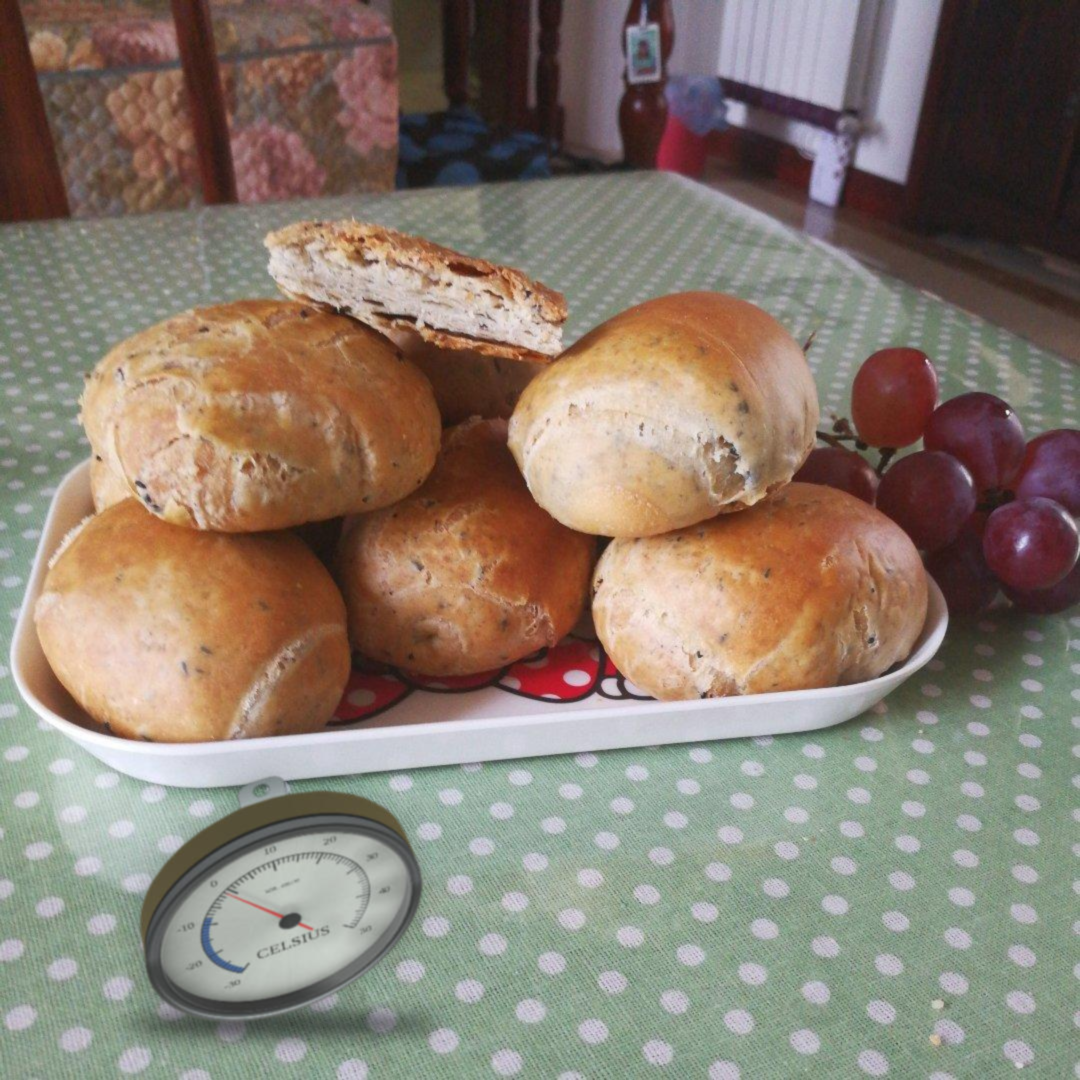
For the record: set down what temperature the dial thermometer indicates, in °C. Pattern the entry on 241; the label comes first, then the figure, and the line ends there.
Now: 0
